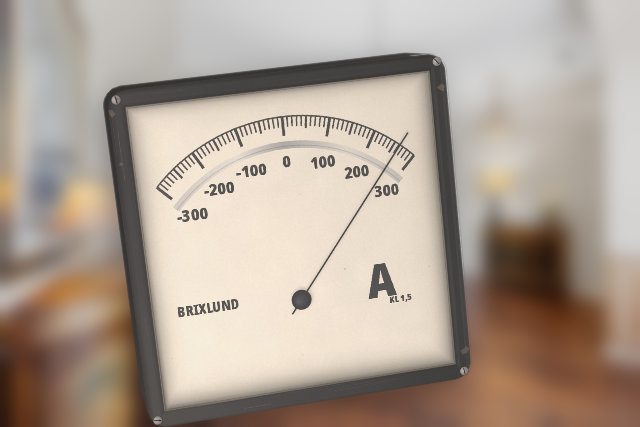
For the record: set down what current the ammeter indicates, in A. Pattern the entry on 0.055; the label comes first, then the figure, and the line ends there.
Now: 260
